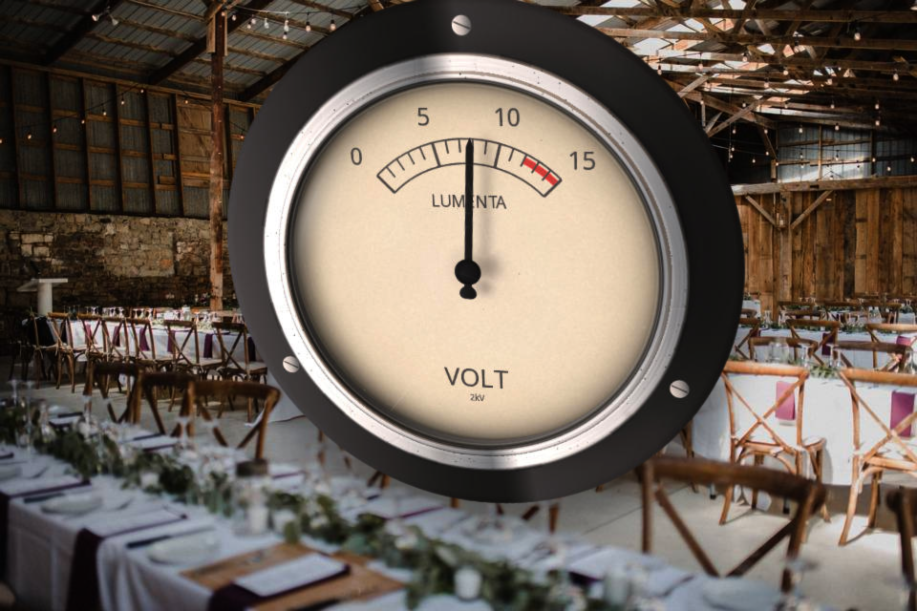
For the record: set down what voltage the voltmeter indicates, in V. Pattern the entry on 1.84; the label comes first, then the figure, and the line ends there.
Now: 8
